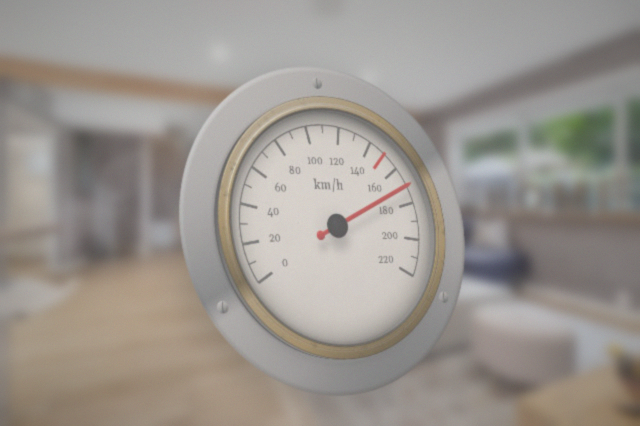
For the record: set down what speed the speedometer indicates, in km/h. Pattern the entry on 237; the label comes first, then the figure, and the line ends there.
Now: 170
